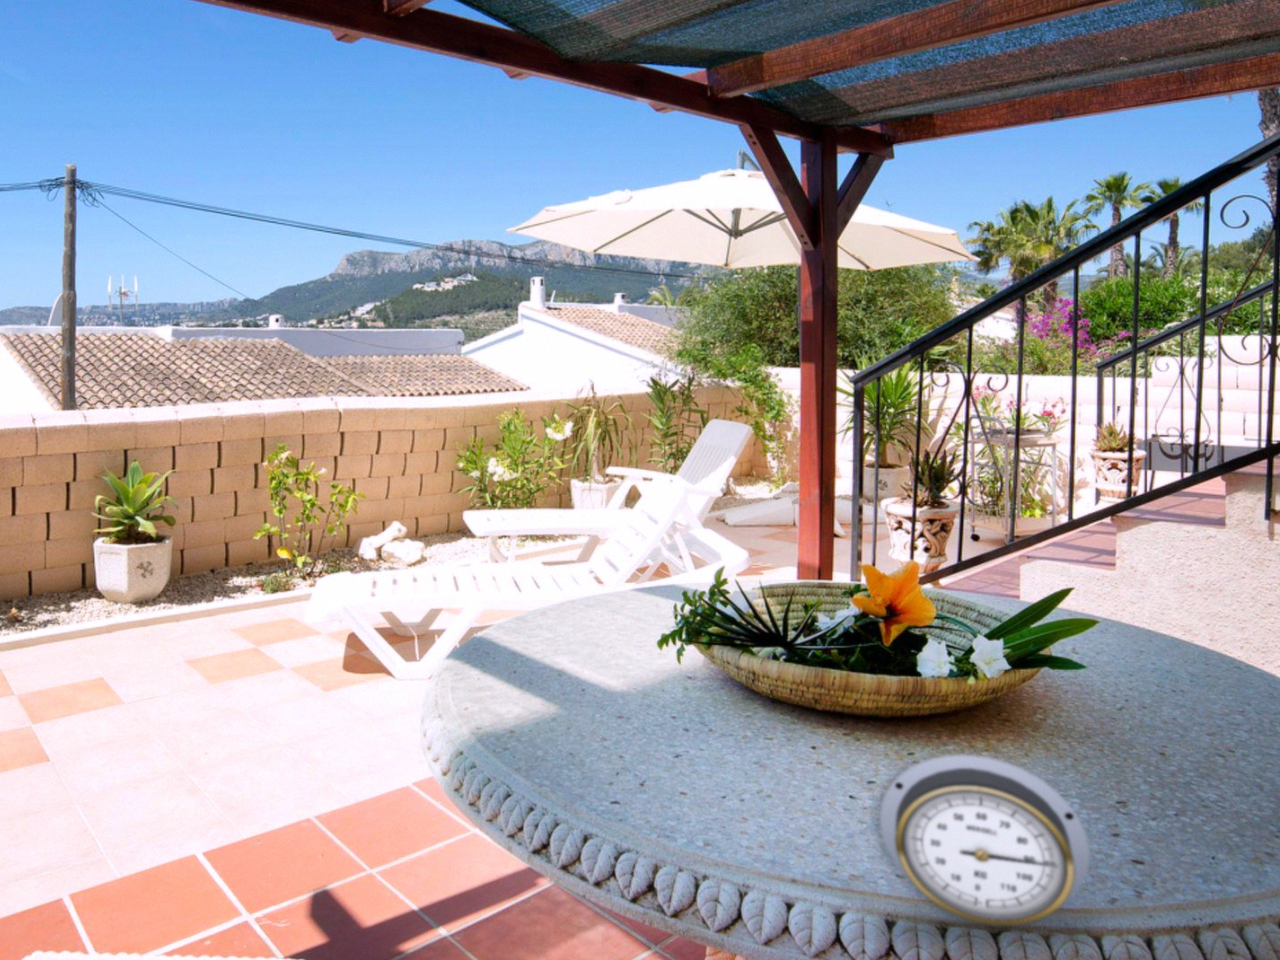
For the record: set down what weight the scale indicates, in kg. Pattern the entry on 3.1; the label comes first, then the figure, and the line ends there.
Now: 90
